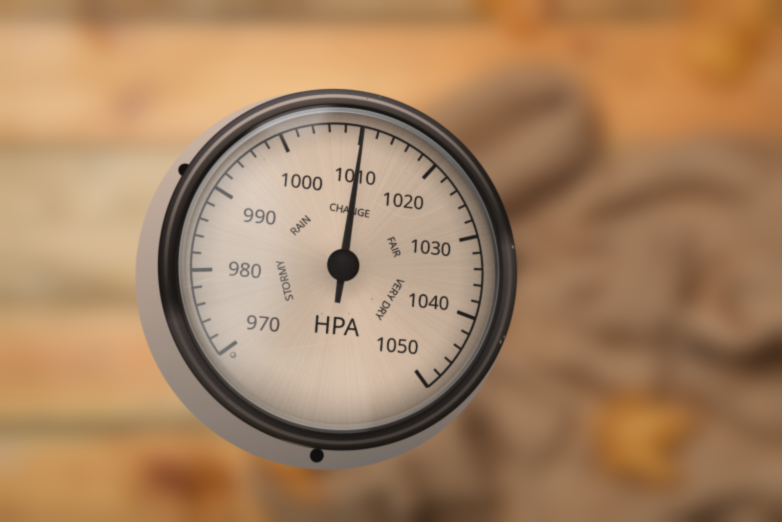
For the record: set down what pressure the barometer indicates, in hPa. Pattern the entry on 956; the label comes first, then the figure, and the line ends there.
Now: 1010
